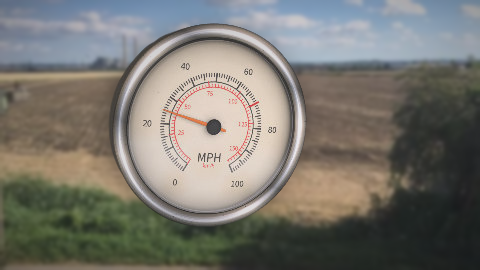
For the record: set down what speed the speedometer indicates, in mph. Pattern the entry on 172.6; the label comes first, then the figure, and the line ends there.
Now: 25
